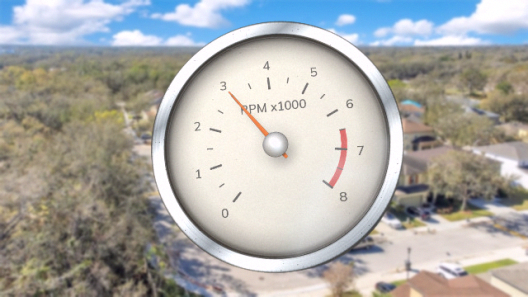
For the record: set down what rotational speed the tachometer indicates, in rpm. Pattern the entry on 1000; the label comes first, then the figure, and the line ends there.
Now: 3000
